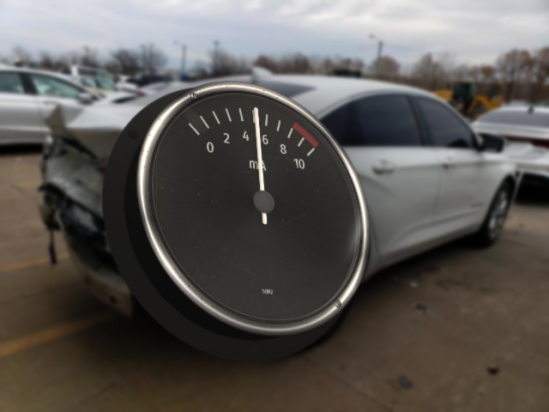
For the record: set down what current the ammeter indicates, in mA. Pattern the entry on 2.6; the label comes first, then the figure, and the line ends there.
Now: 5
